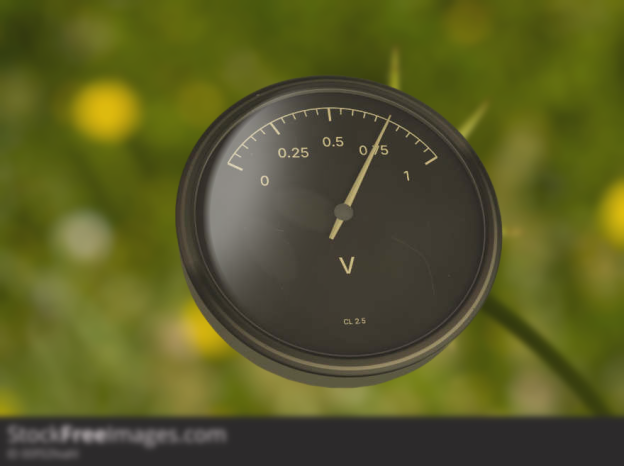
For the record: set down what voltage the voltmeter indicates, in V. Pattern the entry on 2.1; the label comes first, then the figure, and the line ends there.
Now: 0.75
